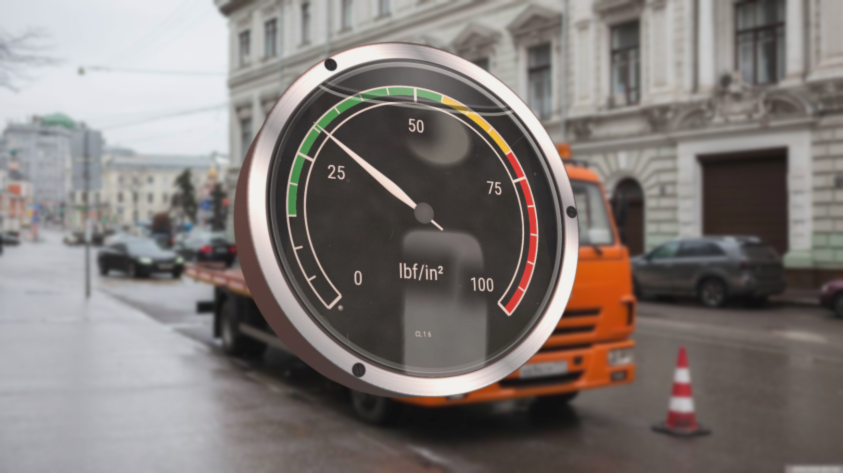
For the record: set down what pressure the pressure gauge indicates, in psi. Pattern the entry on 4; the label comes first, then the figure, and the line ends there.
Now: 30
